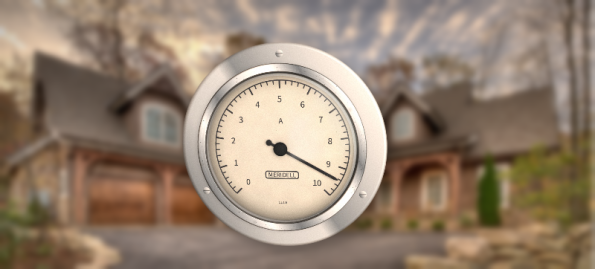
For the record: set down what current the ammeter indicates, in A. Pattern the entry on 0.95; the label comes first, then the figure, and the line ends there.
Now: 9.4
